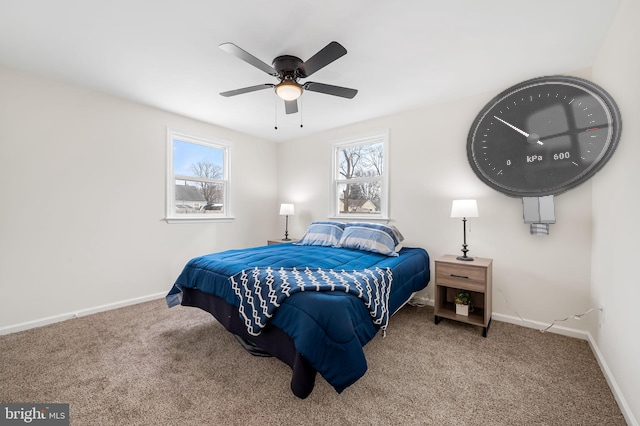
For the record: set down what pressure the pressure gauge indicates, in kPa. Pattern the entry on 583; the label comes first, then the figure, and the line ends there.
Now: 200
